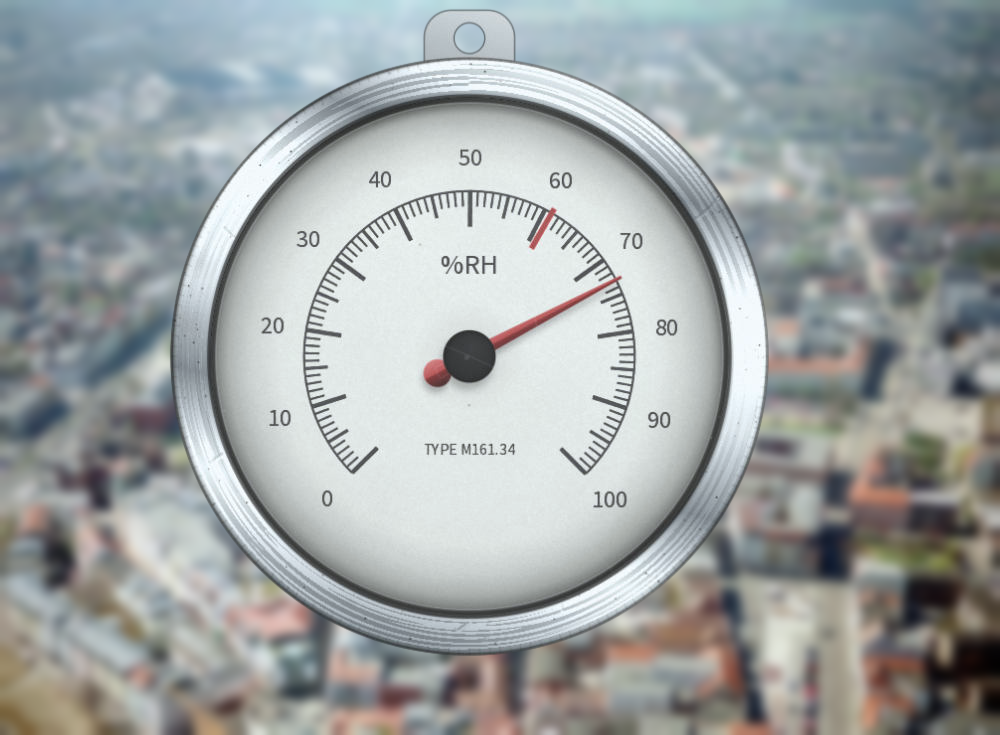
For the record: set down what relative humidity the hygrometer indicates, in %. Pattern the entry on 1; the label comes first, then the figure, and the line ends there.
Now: 73
